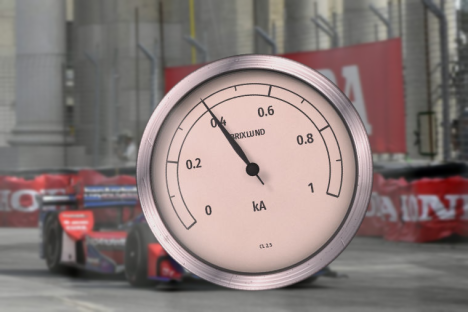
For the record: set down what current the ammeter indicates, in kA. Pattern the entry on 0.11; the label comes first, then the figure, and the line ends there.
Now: 0.4
